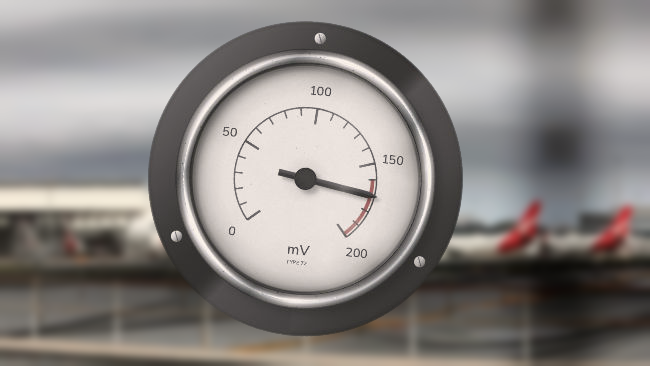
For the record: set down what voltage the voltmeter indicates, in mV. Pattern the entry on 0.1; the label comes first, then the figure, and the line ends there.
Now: 170
